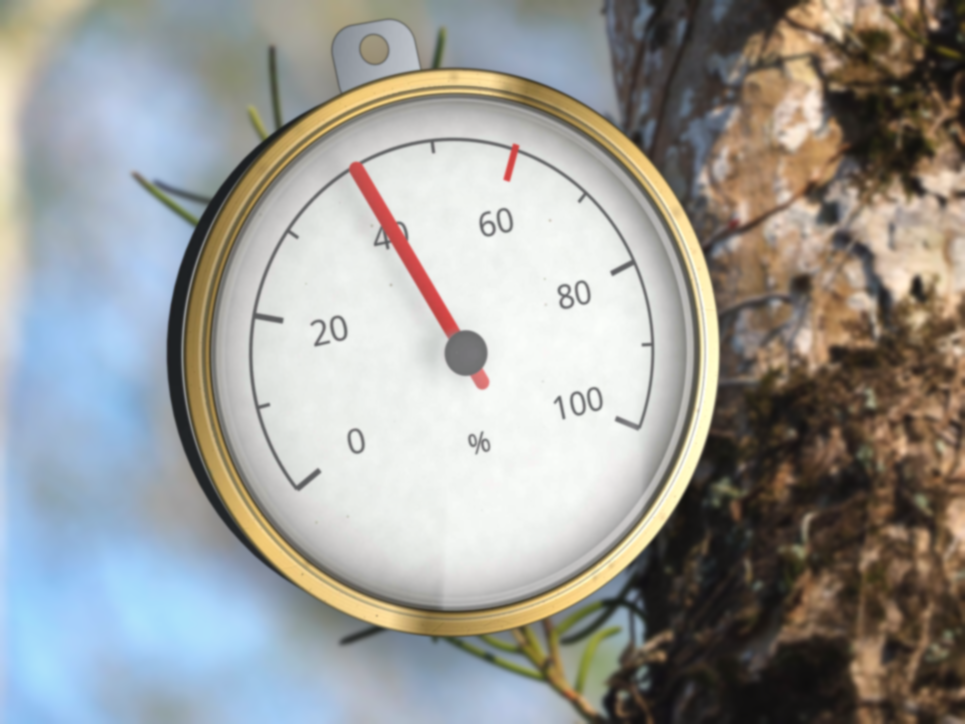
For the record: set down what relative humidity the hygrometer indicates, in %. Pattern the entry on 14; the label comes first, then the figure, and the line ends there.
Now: 40
